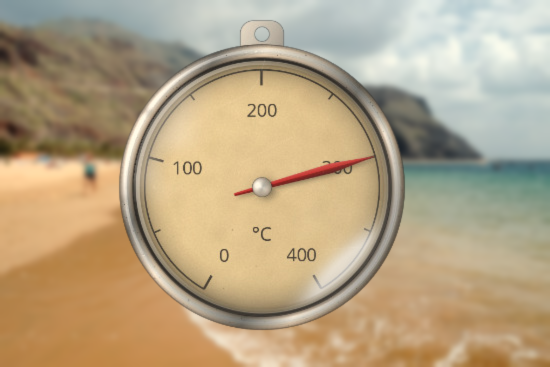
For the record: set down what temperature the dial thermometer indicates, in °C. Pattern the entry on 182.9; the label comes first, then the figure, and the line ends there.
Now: 300
